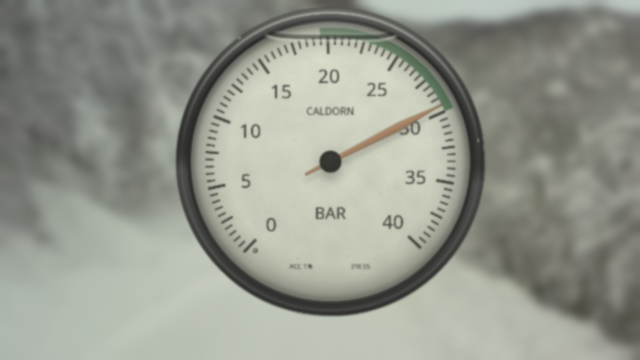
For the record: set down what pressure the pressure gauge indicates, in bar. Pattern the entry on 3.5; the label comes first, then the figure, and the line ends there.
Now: 29.5
